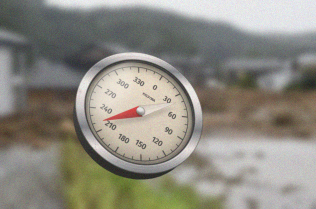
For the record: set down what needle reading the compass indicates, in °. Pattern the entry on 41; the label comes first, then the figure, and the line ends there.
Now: 220
